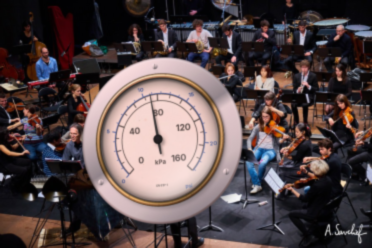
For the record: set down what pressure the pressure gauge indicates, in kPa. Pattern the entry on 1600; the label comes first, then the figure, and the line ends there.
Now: 75
